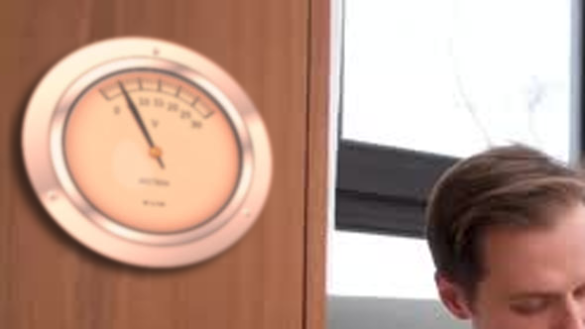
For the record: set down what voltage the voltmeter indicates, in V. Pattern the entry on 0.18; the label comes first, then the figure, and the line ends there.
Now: 5
